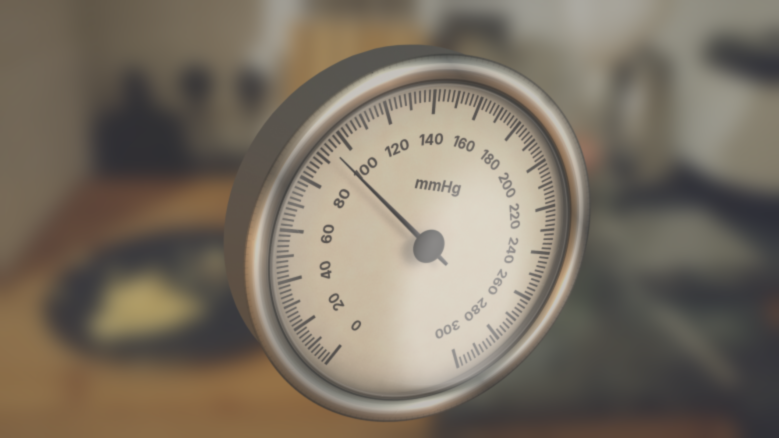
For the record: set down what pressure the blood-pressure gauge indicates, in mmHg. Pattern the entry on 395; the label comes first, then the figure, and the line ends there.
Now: 94
